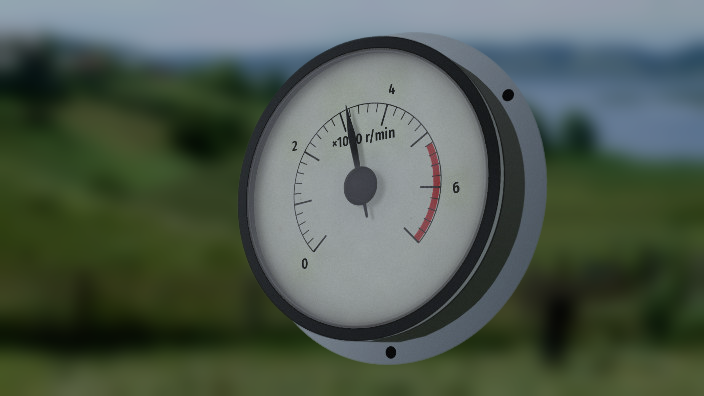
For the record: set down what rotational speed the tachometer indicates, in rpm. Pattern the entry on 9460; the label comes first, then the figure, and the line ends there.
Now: 3200
